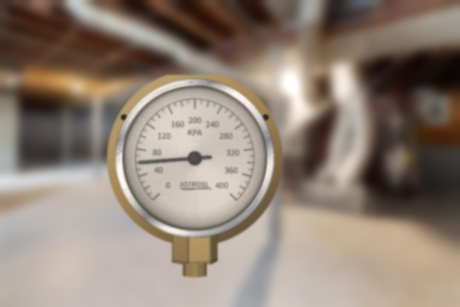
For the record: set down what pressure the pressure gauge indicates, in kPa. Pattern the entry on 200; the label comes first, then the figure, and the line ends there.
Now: 60
